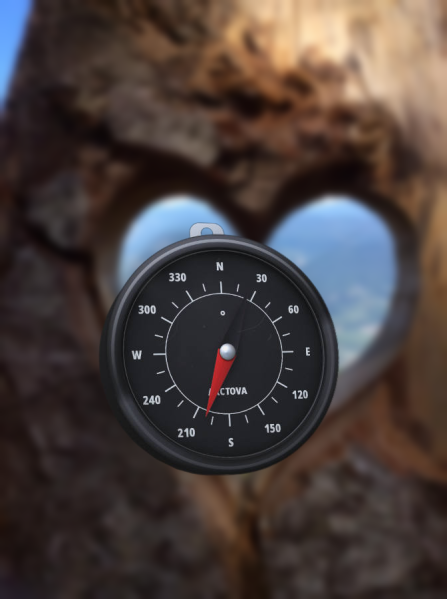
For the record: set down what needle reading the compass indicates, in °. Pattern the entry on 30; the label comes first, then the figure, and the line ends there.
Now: 202.5
